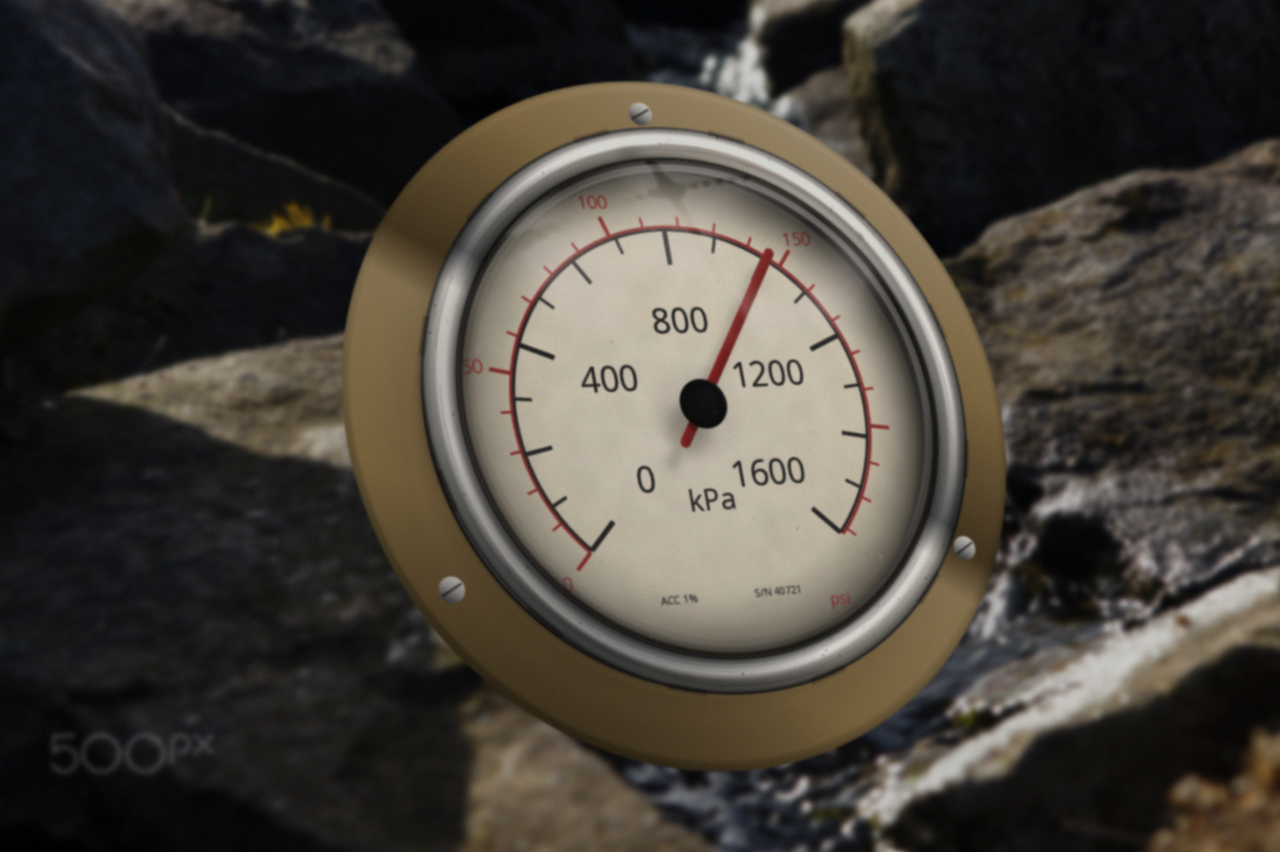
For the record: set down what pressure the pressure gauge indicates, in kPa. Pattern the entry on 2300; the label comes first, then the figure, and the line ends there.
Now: 1000
